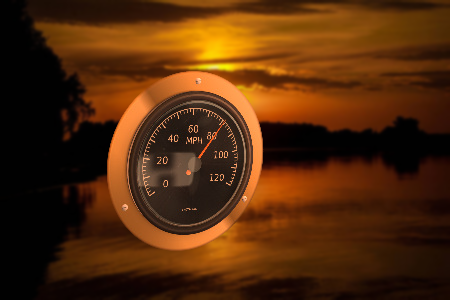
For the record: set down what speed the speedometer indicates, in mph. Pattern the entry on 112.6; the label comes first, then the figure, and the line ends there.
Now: 80
